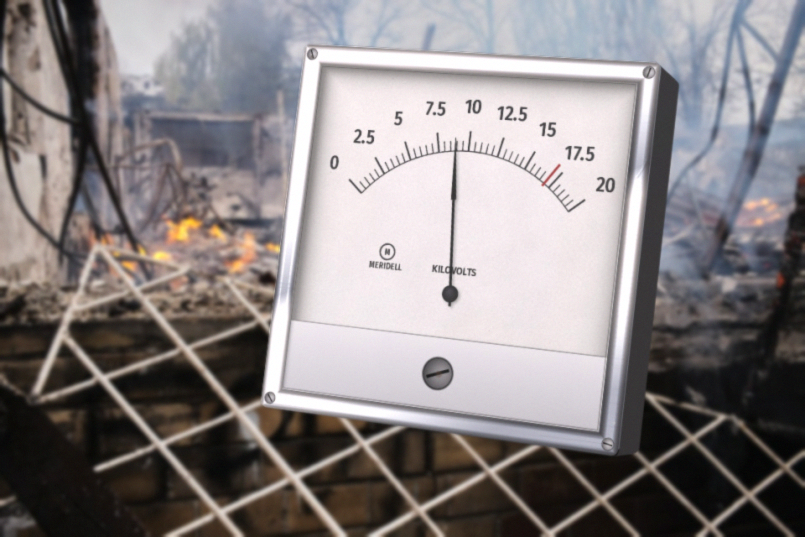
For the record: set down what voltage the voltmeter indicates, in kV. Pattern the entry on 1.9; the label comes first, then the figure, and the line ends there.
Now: 9
